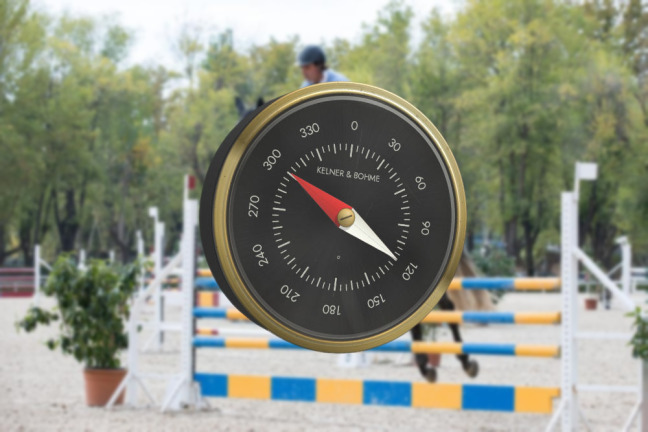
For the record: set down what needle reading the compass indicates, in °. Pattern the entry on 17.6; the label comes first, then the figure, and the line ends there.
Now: 300
